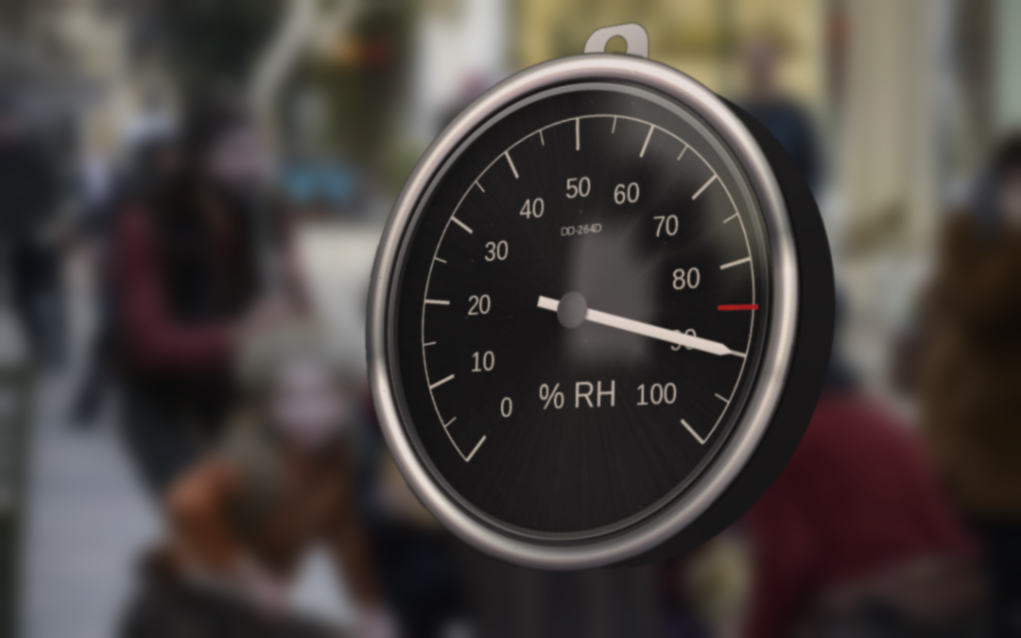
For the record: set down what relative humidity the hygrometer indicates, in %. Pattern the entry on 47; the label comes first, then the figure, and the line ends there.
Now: 90
